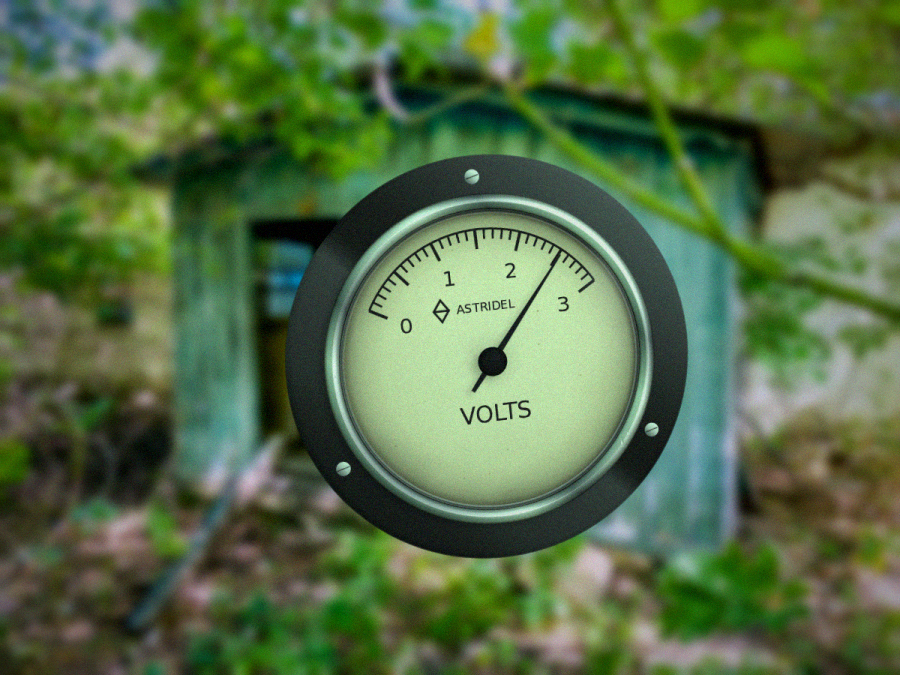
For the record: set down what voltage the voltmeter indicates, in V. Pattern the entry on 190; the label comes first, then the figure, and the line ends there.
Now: 2.5
